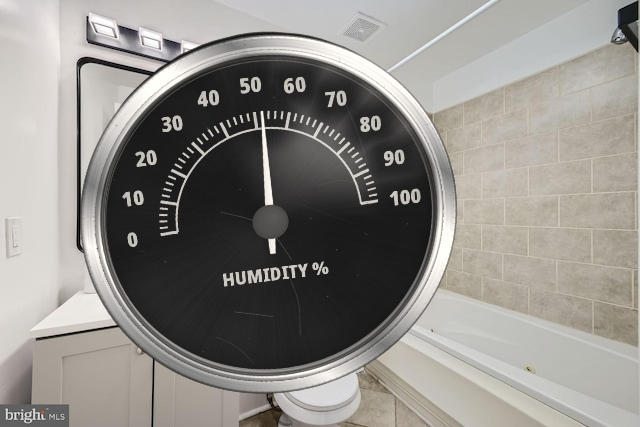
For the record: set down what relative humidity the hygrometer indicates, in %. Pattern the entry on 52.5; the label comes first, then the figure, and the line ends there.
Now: 52
